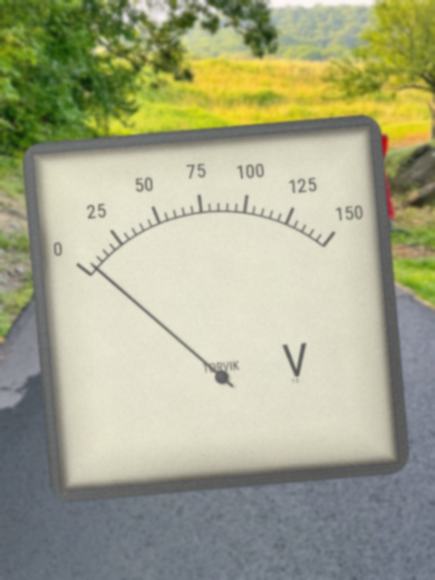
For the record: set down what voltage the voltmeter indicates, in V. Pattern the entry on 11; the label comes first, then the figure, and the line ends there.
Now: 5
